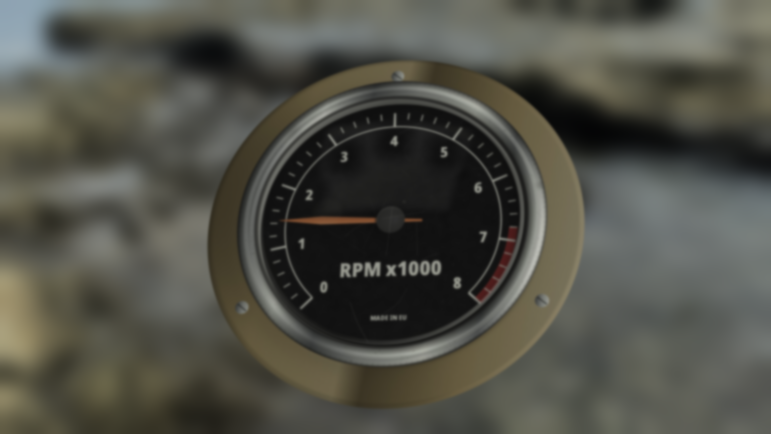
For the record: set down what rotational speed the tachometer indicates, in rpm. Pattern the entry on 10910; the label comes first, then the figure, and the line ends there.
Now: 1400
